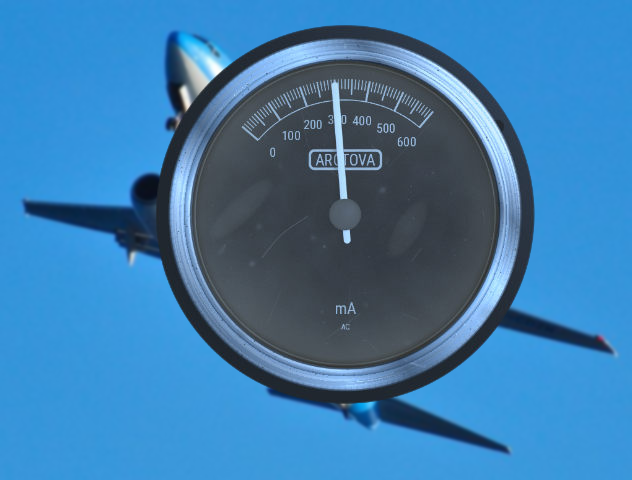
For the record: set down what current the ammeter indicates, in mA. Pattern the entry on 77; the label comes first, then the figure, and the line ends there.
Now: 300
